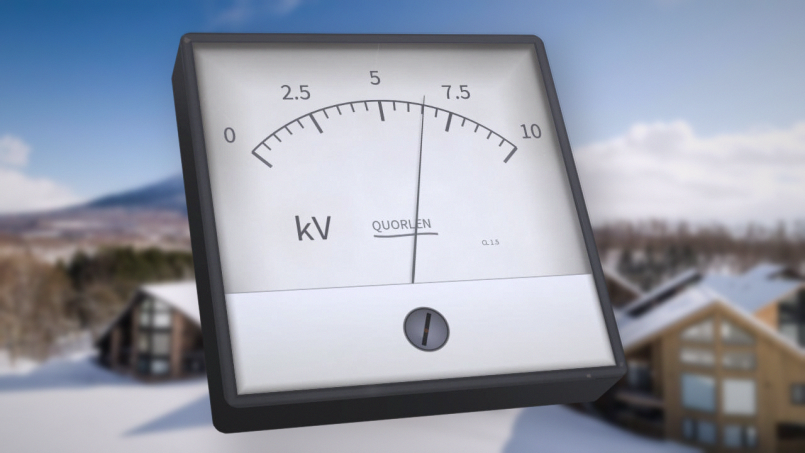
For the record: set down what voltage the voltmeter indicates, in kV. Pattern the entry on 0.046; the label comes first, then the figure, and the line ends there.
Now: 6.5
